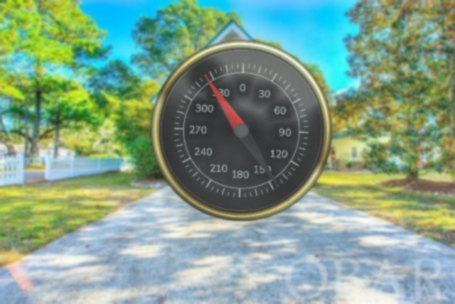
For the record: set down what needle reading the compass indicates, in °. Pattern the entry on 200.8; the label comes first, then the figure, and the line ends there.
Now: 325
